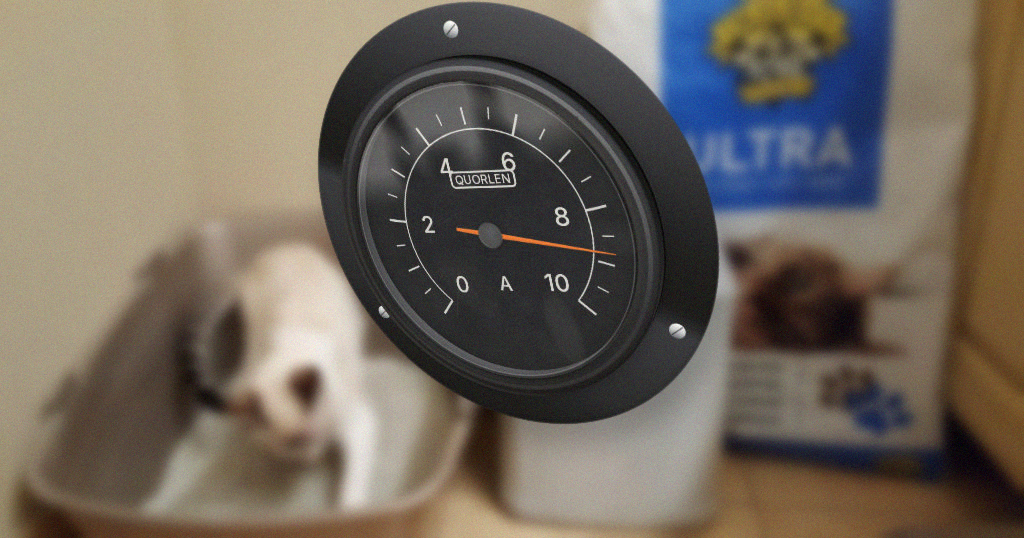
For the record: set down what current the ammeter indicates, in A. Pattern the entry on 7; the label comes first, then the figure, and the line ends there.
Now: 8.75
